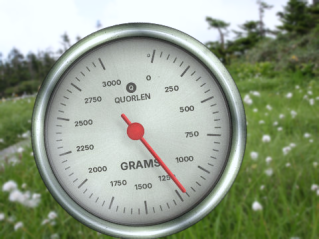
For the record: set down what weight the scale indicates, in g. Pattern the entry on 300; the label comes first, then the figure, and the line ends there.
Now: 1200
